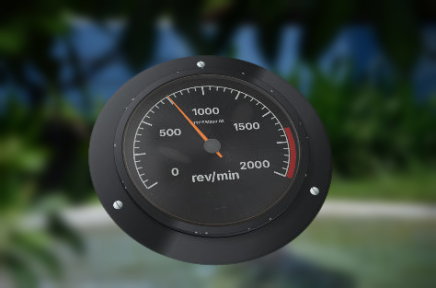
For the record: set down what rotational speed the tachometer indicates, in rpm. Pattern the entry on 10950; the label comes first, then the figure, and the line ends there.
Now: 750
